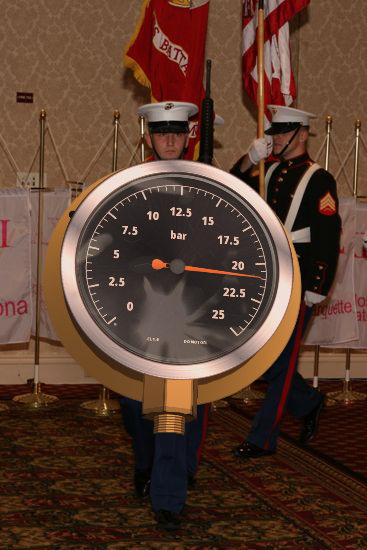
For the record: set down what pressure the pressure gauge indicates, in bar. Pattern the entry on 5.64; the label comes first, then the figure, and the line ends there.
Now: 21
